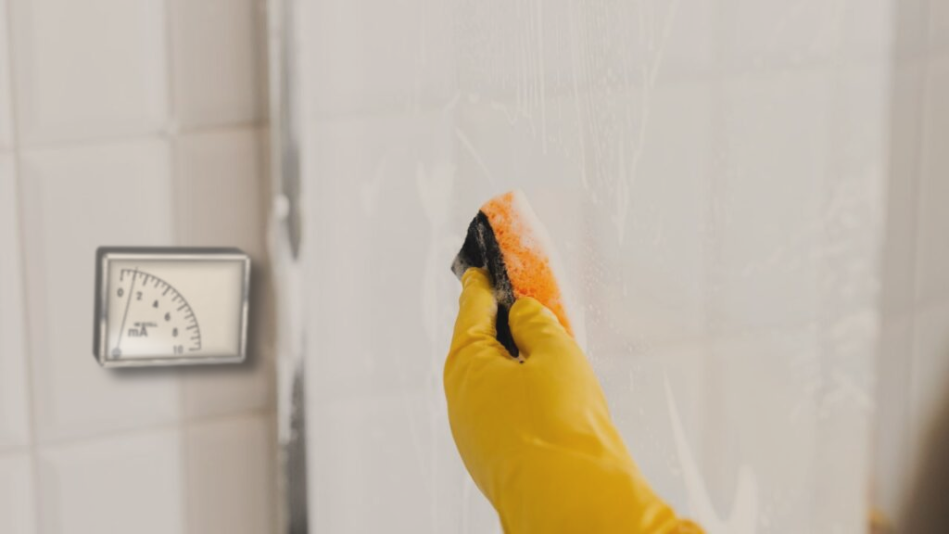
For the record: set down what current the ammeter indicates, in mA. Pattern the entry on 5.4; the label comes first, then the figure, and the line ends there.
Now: 1
